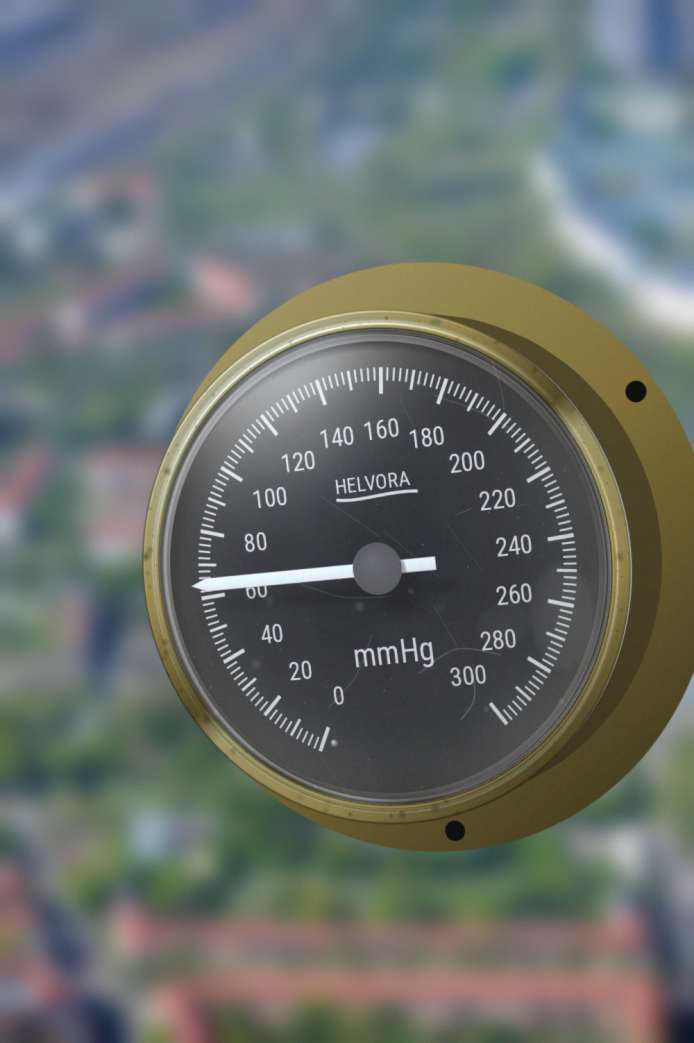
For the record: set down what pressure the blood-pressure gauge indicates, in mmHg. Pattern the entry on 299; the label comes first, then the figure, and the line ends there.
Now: 64
